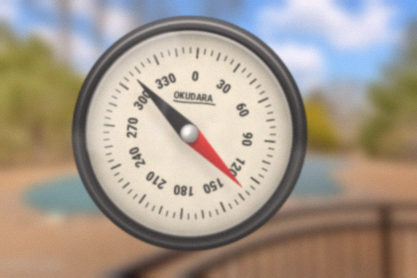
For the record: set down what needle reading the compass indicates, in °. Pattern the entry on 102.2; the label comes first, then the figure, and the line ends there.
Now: 130
